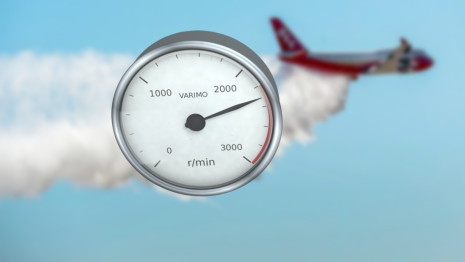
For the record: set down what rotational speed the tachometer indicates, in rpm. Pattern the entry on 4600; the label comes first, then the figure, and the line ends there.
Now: 2300
